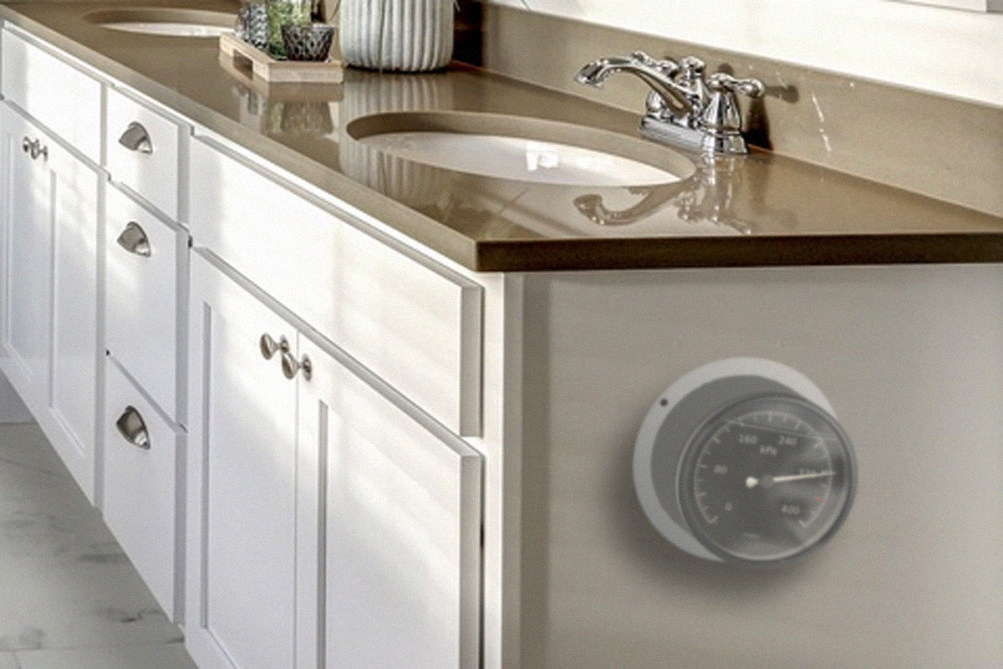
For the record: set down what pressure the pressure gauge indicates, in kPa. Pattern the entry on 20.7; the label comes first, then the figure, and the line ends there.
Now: 320
